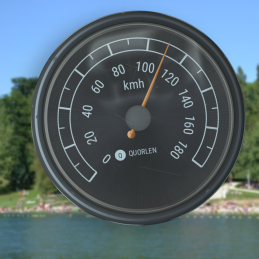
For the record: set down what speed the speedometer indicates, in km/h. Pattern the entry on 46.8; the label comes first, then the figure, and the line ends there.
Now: 110
